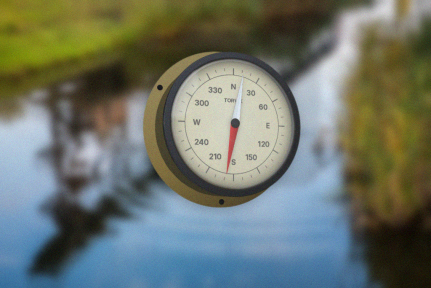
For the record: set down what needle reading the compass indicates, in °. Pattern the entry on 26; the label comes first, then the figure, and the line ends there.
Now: 190
